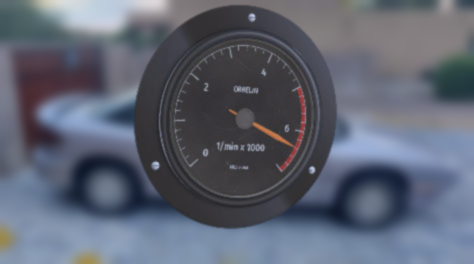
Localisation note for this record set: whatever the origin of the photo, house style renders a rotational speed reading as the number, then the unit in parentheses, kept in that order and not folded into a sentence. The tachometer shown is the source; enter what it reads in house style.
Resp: 6400 (rpm)
